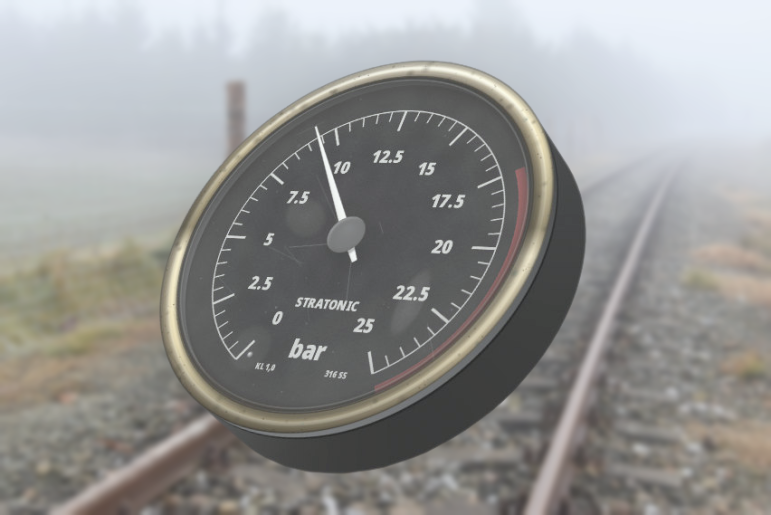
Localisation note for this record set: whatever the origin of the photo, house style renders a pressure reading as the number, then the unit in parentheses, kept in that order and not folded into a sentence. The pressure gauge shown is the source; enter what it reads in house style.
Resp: 9.5 (bar)
